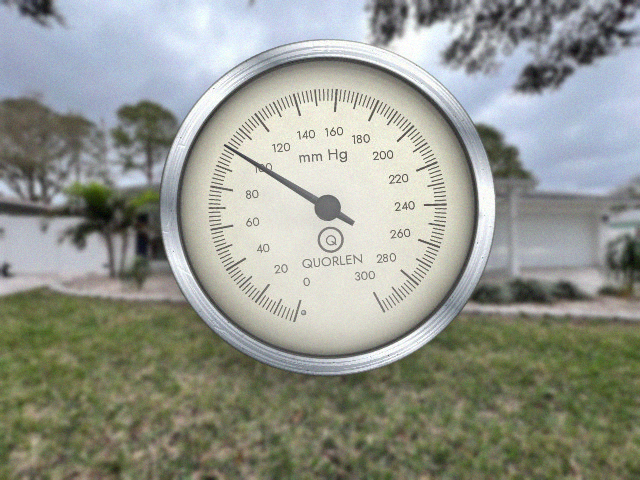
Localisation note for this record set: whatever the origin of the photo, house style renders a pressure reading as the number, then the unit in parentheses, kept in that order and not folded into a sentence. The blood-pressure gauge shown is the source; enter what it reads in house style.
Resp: 100 (mmHg)
